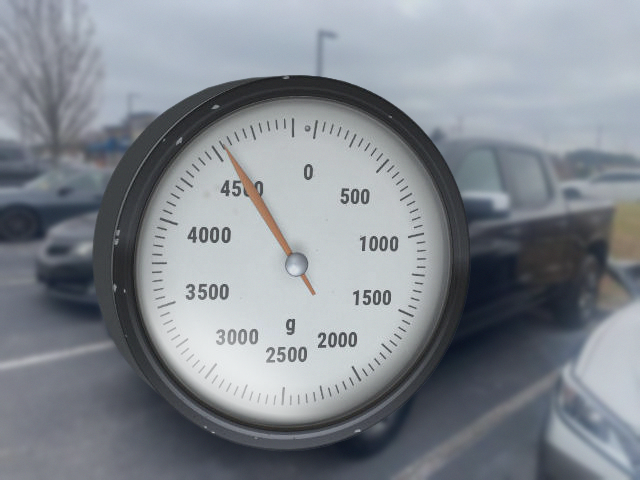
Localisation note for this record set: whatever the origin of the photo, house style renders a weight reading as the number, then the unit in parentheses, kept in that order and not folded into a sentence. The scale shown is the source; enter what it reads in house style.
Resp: 4550 (g)
